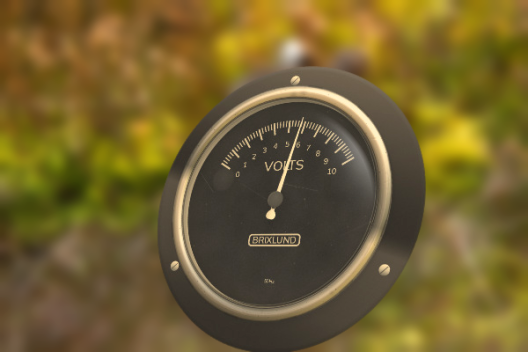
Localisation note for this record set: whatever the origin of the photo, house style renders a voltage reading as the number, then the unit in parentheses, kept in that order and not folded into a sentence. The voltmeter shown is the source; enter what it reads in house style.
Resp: 6 (V)
